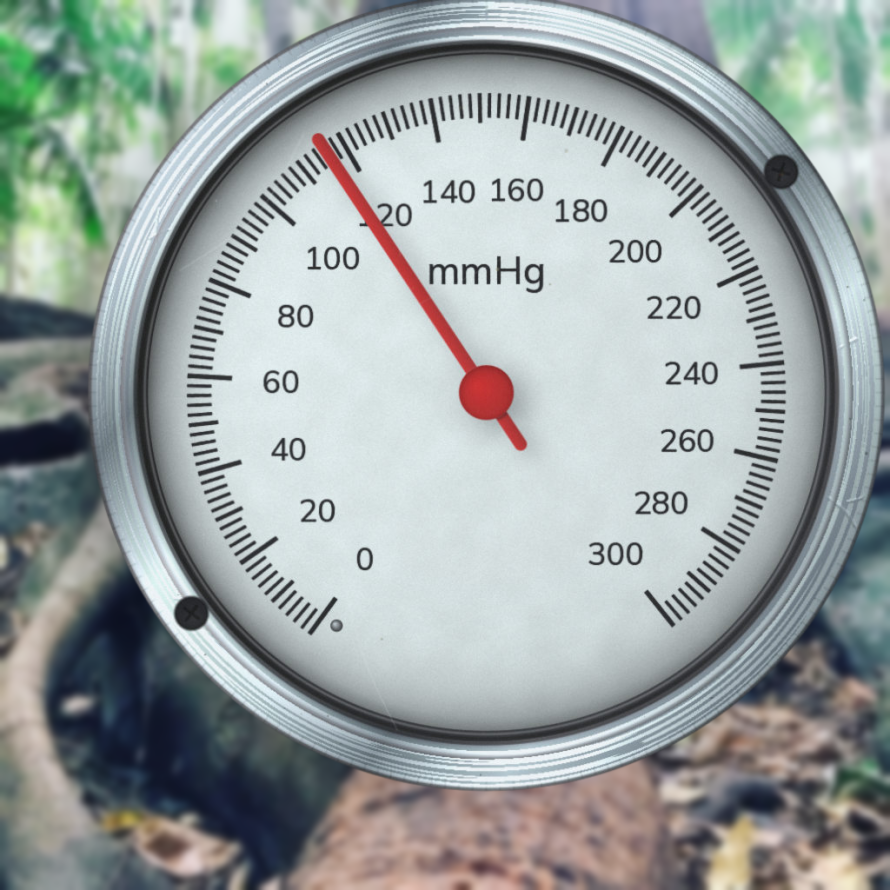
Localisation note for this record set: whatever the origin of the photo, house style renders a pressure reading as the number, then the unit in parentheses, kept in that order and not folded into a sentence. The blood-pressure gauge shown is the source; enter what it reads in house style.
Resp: 116 (mmHg)
